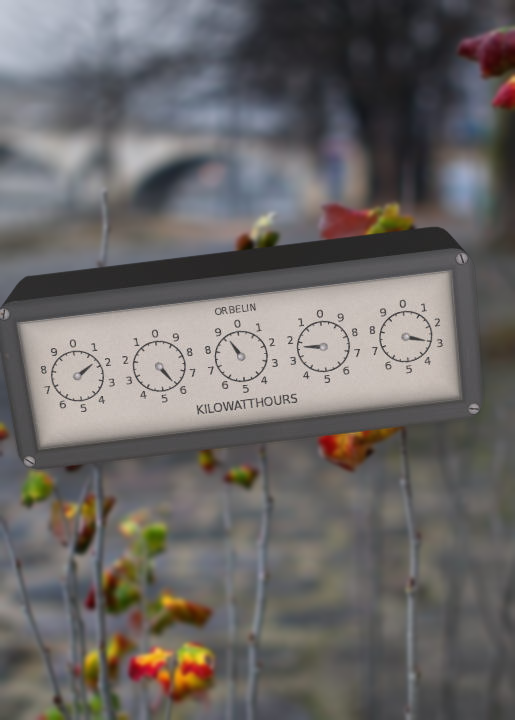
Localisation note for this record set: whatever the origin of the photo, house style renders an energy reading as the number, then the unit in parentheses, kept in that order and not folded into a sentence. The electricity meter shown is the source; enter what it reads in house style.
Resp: 15923 (kWh)
